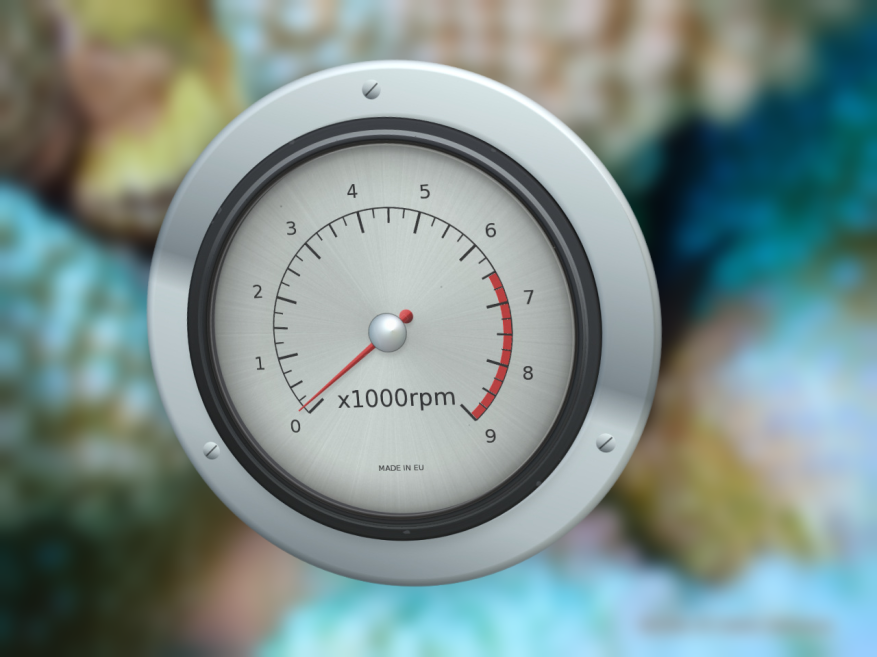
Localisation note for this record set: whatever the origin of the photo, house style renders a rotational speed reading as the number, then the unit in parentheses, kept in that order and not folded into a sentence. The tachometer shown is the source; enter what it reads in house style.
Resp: 125 (rpm)
